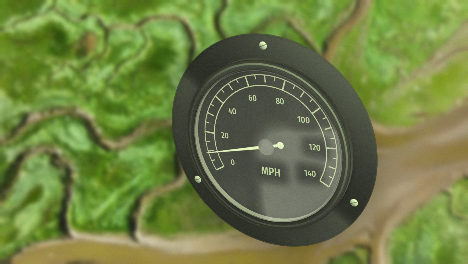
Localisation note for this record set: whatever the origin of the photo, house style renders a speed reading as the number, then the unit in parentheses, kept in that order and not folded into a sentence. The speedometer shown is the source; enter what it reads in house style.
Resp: 10 (mph)
